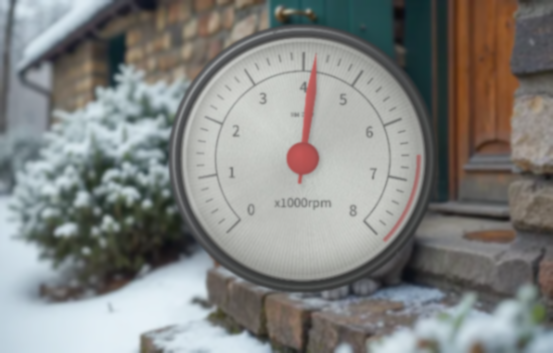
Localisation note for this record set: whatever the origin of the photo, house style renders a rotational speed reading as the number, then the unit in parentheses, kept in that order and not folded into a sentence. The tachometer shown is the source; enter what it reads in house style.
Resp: 4200 (rpm)
